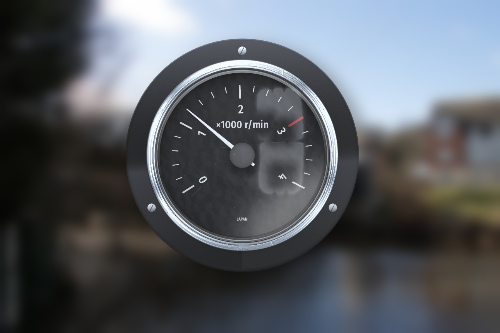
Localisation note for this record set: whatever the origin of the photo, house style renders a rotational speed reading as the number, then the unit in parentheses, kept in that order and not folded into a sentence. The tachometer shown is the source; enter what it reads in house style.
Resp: 1200 (rpm)
